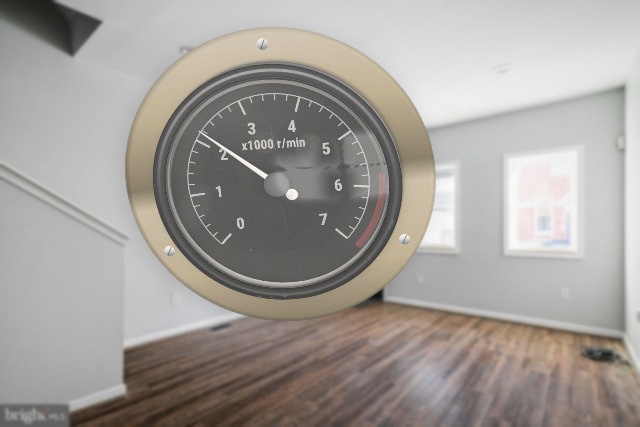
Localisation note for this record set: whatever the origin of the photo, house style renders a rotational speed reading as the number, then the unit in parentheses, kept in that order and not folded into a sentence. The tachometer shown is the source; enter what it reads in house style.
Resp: 2200 (rpm)
